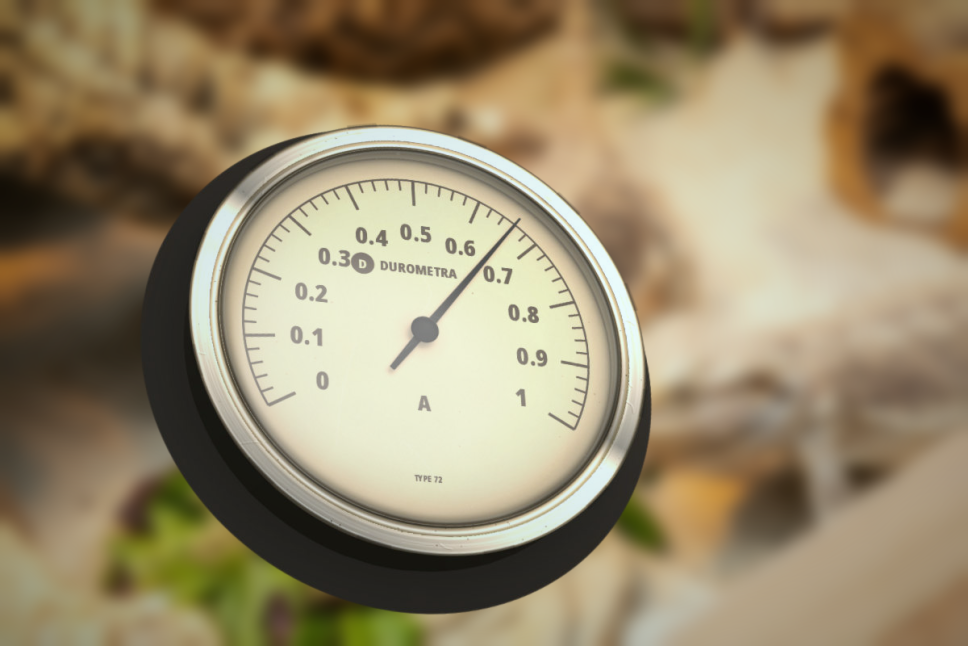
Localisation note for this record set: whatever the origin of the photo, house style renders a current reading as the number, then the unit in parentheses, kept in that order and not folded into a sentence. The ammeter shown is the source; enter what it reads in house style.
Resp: 0.66 (A)
